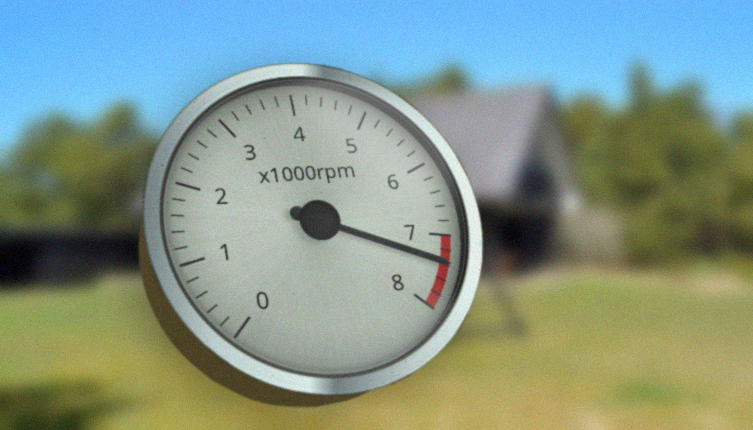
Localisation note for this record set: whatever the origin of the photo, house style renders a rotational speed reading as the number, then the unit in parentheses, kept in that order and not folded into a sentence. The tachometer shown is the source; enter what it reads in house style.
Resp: 7400 (rpm)
